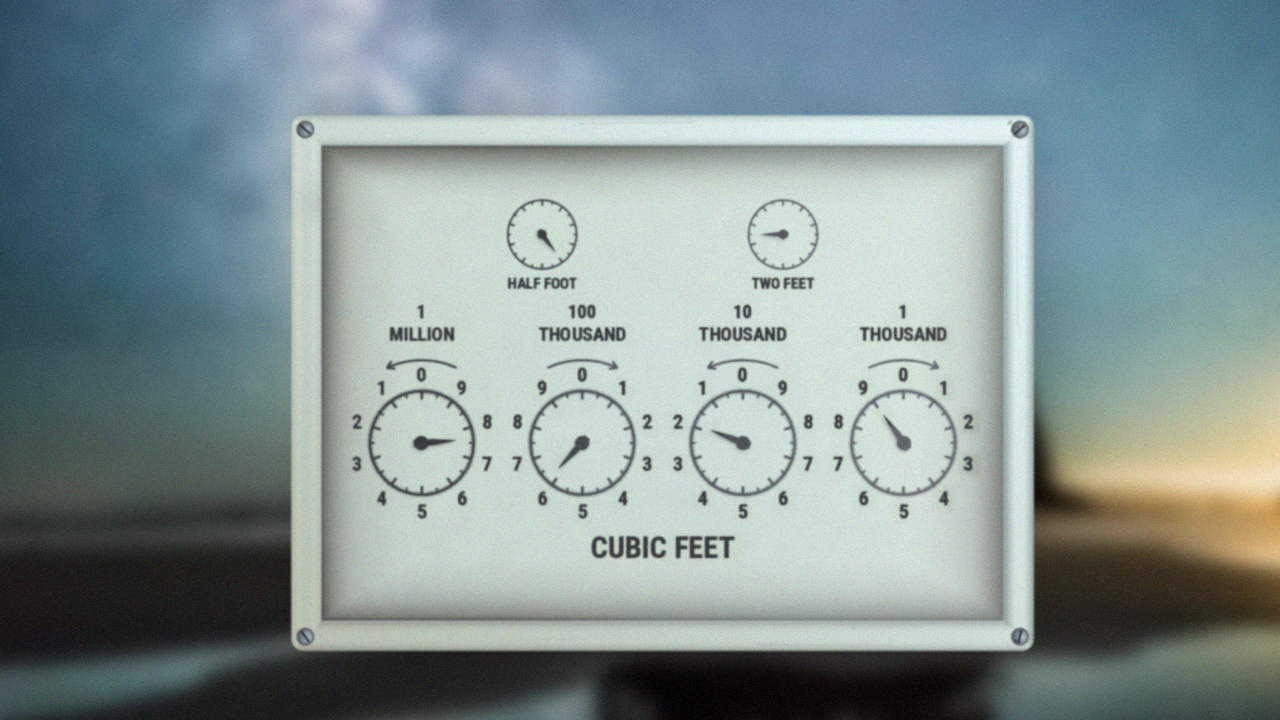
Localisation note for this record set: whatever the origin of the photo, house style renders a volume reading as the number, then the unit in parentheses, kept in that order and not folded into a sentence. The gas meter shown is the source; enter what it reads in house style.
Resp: 761900 (ft³)
